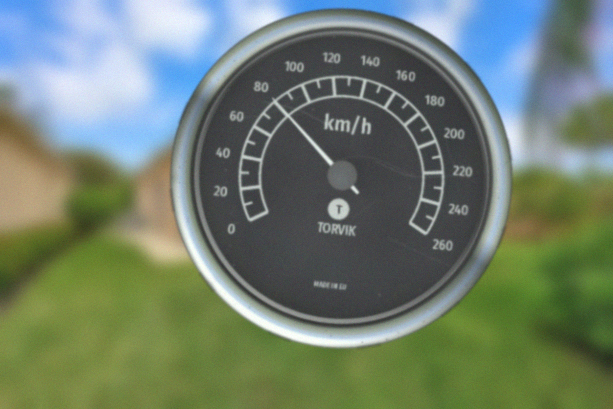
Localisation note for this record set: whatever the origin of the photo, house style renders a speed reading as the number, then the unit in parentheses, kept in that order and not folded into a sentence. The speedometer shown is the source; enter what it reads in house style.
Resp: 80 (km/h)
